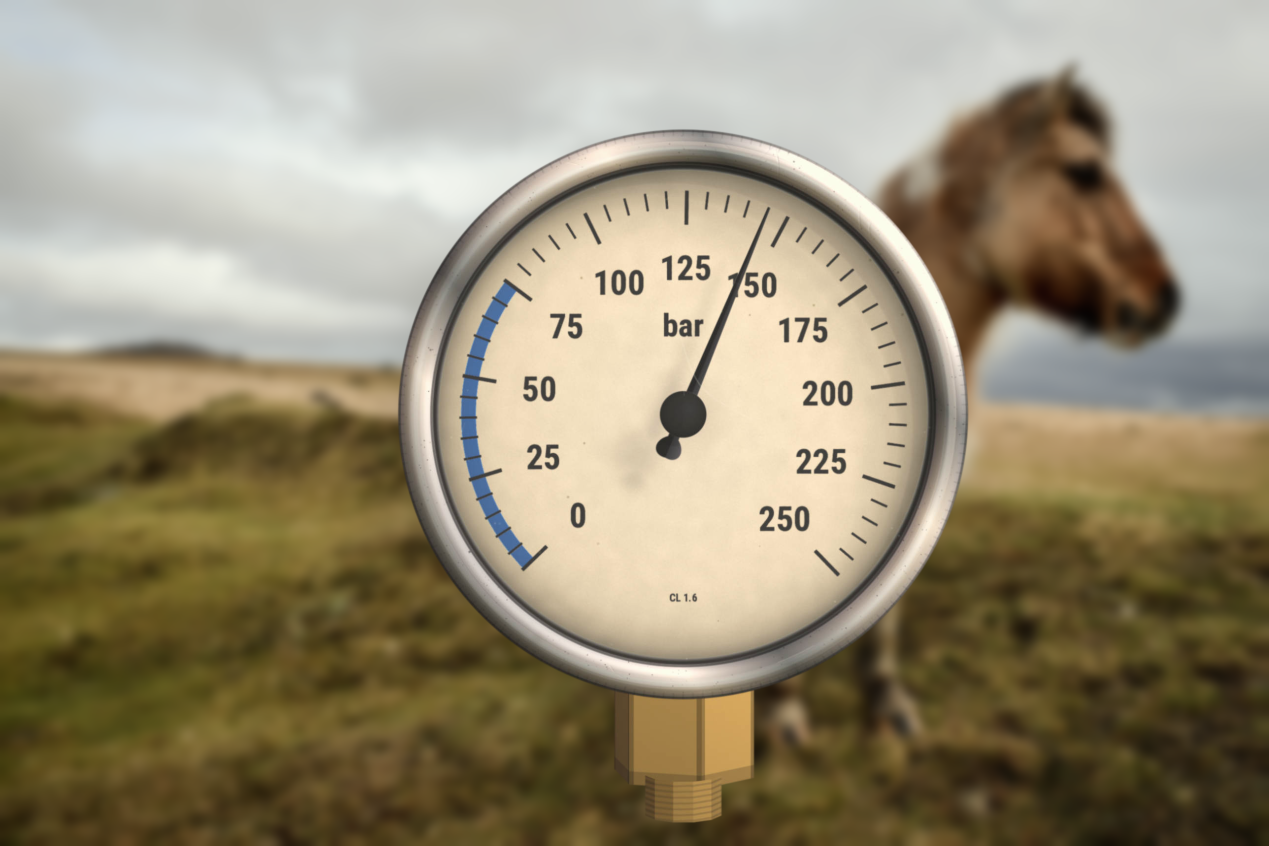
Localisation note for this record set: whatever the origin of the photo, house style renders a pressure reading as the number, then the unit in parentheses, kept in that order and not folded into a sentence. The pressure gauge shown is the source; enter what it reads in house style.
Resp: 145 (bar)
